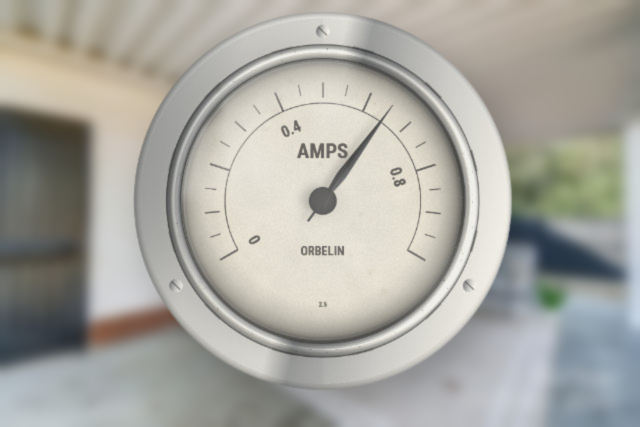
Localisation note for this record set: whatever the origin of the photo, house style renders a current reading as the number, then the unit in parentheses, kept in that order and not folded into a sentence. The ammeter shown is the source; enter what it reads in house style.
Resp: 0.65 (A)
